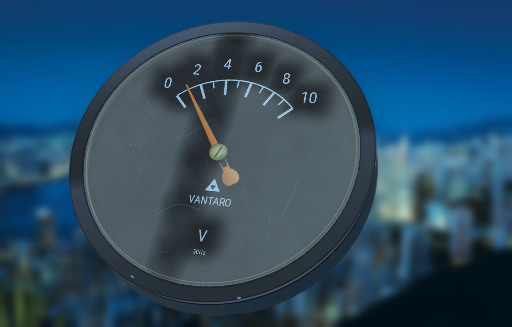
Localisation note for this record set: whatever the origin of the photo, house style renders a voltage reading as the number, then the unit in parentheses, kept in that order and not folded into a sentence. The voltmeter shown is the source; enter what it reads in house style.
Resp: 1 (V)
